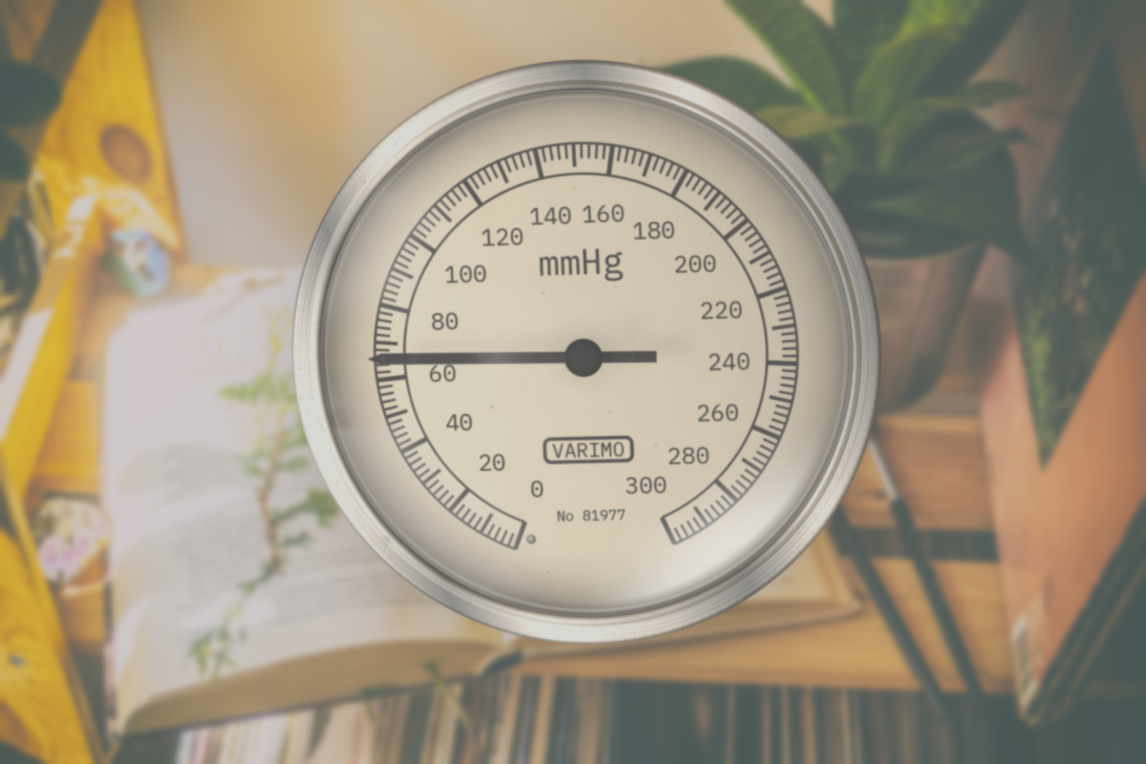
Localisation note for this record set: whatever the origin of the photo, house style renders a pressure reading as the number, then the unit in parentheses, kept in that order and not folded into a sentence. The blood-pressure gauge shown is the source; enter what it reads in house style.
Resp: 66 (mmHg)
